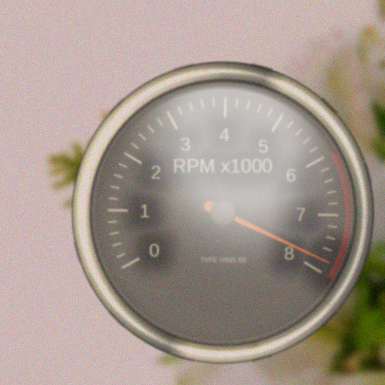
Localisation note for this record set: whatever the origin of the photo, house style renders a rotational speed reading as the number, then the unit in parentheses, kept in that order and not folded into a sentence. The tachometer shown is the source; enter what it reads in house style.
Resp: 7800 (rpm)
